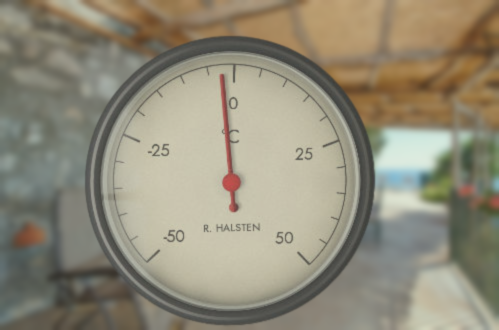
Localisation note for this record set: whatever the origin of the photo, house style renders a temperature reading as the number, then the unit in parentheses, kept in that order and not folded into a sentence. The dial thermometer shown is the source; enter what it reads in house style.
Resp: -2.5 (°C)
